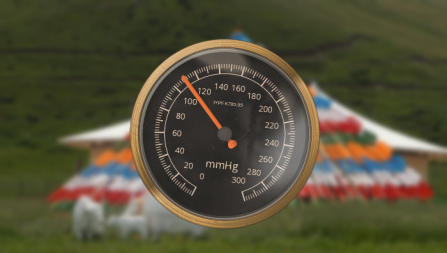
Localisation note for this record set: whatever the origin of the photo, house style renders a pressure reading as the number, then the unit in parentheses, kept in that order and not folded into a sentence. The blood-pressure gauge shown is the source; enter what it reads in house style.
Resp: 110 (mmHg)
